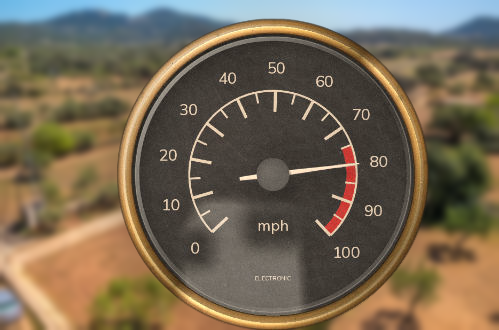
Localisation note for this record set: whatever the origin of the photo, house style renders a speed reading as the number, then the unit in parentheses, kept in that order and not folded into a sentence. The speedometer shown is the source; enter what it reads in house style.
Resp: 80 (mph)
